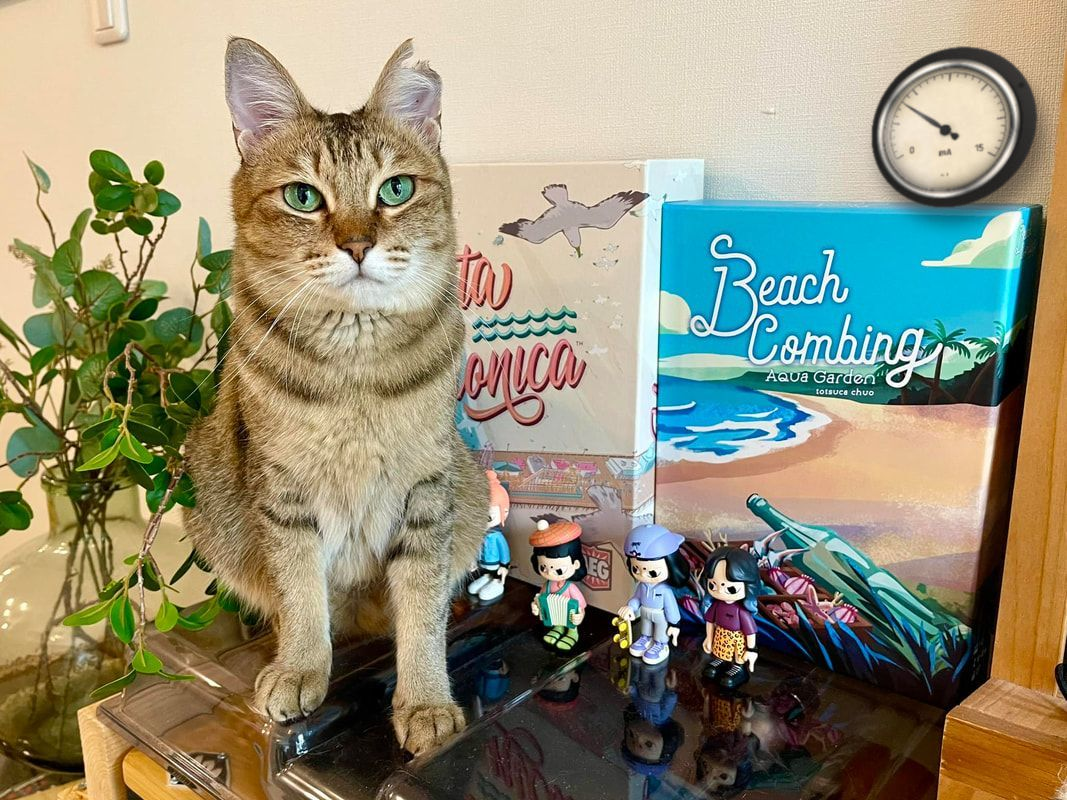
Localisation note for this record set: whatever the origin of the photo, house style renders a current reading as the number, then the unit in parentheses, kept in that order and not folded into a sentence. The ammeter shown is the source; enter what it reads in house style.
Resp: 4 (mA)
